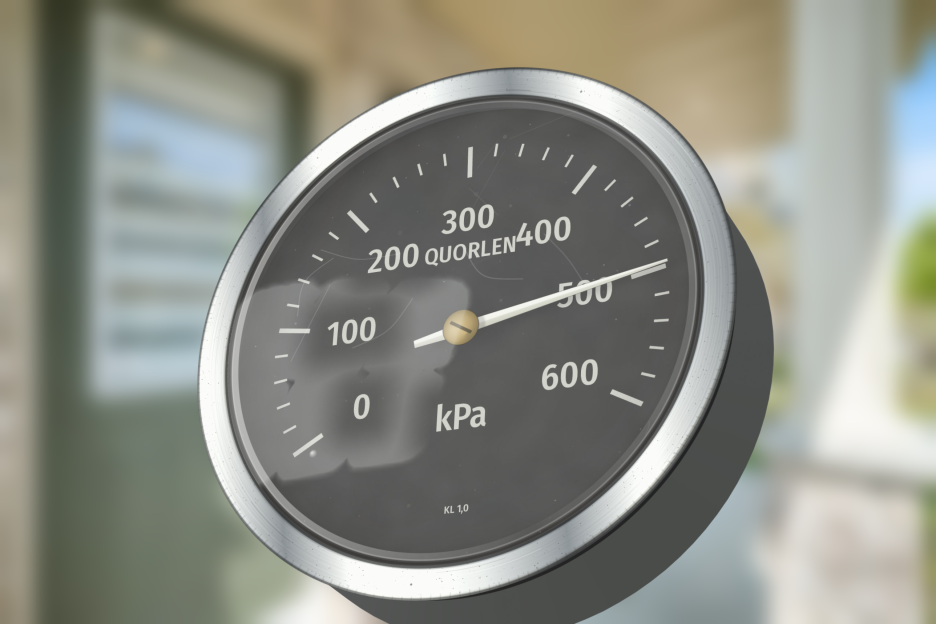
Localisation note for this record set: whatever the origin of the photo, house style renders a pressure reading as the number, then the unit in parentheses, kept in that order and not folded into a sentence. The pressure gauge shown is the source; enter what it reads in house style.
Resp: 500 (kPa)
